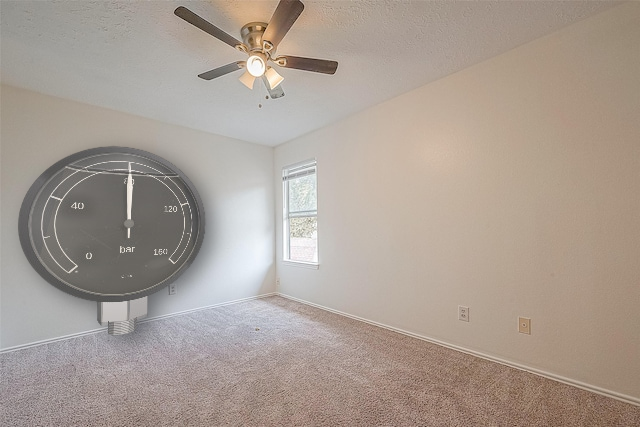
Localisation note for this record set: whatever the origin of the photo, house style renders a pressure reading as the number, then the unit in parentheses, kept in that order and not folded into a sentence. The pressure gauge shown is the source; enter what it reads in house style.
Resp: 80 (bar)
